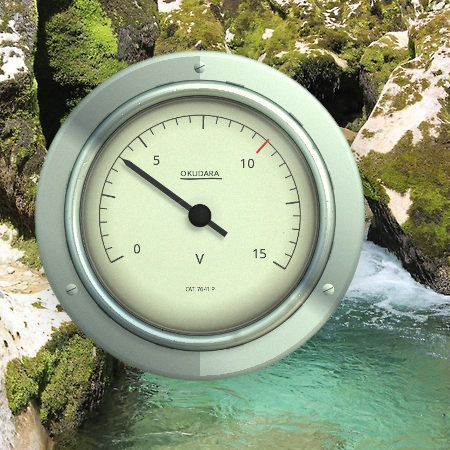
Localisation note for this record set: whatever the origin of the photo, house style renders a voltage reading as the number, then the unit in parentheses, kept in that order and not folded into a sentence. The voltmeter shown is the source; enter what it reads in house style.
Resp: 4 (V)
